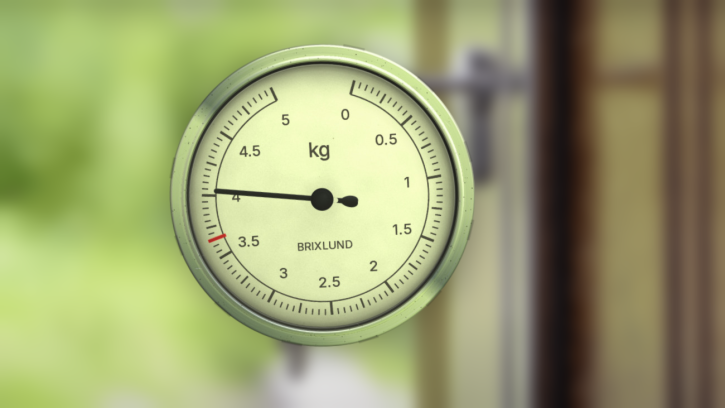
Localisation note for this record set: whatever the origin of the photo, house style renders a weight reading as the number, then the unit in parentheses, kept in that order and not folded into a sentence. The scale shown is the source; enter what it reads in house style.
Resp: 4.05 (kg)
